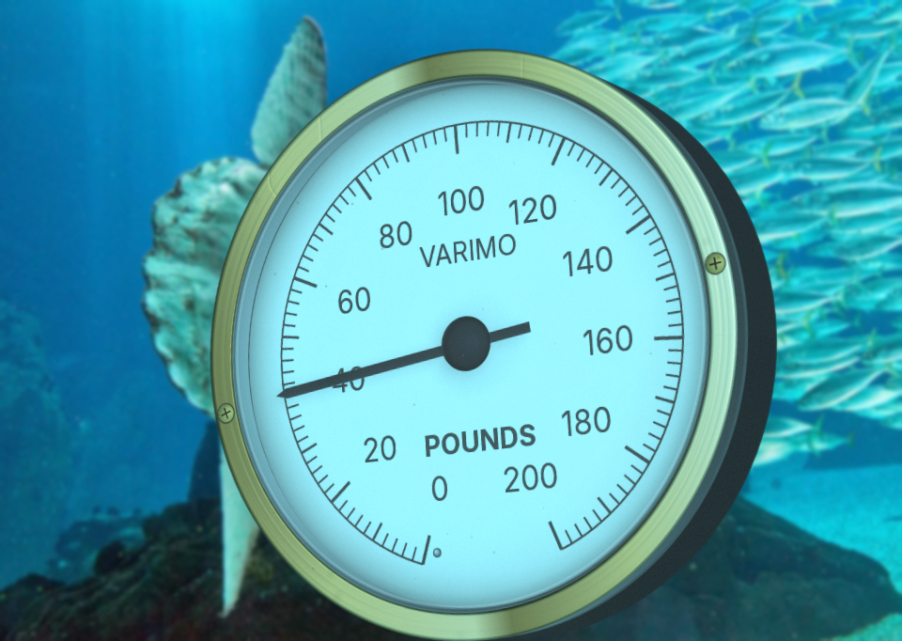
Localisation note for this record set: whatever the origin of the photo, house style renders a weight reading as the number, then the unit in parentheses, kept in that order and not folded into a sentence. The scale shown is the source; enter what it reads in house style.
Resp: 40 (lb)
